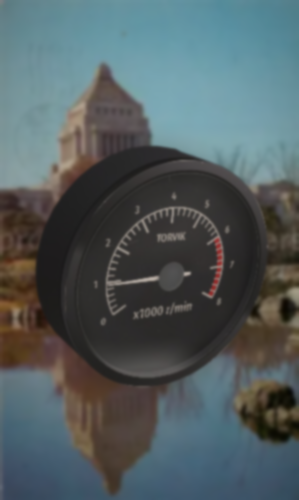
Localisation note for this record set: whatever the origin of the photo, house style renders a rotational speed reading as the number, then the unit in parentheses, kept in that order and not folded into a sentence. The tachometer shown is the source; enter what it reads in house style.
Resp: 1000 (rpm)
